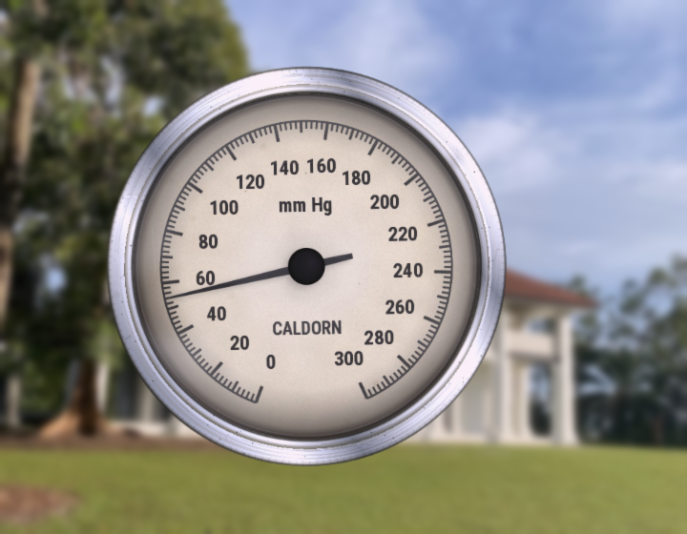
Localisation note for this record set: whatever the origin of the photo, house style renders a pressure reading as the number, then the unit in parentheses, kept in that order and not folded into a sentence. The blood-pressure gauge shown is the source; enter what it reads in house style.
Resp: 54 (mmHg)
